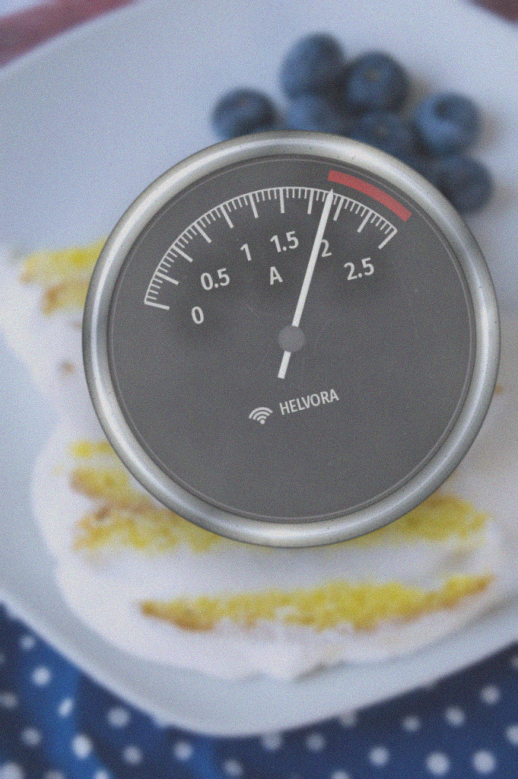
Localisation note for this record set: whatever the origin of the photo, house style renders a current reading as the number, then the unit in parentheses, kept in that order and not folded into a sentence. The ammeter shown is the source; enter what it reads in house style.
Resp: 1.9 (A)
